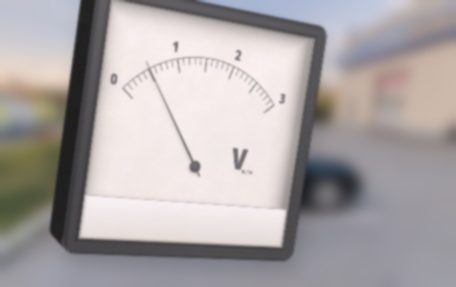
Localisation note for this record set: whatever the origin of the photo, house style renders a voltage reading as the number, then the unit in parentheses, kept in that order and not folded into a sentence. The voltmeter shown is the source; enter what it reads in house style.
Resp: 0.5 (V)
